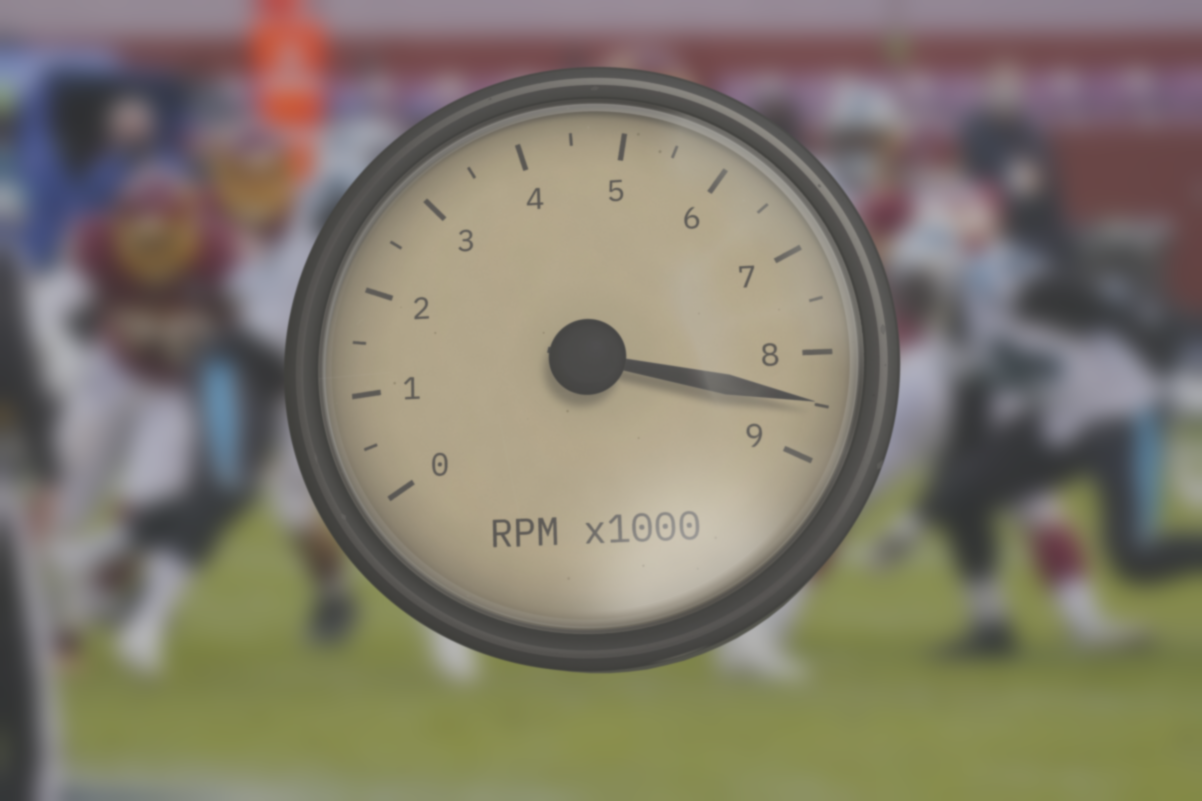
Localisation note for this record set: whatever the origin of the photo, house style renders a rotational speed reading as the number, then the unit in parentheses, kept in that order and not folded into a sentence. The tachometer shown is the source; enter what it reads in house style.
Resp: 8500 (rpm)
